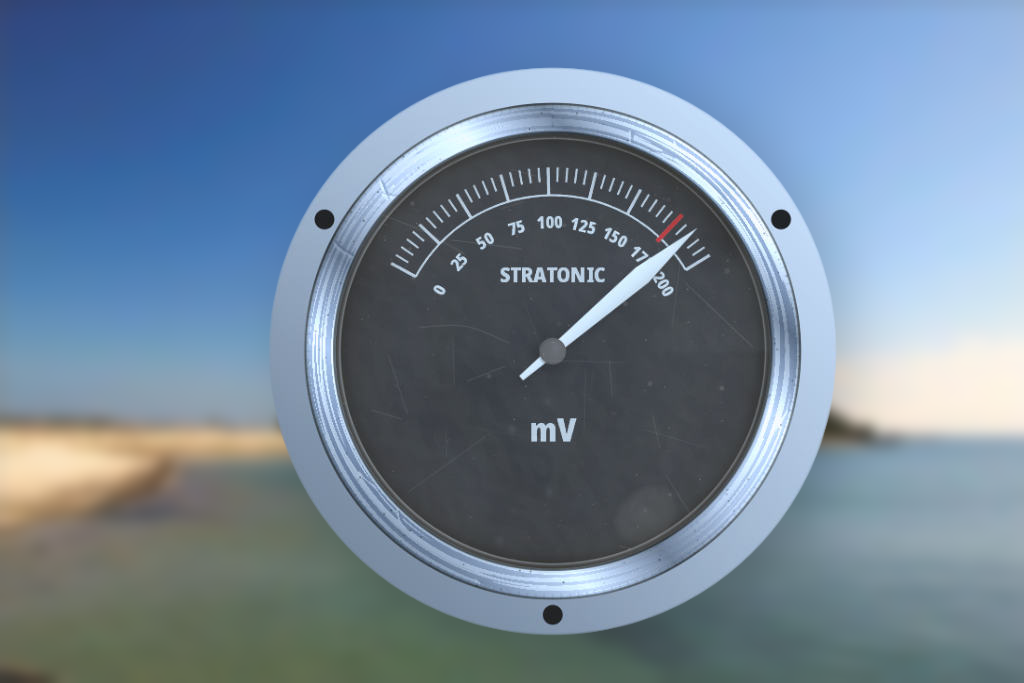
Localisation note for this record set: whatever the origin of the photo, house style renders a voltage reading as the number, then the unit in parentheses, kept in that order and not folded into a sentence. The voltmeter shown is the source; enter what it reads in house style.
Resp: 185 (mV)
